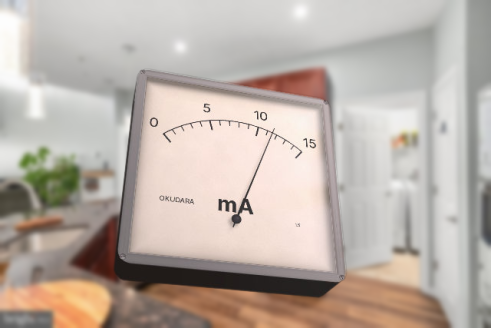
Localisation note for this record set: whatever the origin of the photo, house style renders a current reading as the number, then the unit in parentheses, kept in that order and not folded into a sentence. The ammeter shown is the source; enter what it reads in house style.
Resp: 11.5 (mA)
